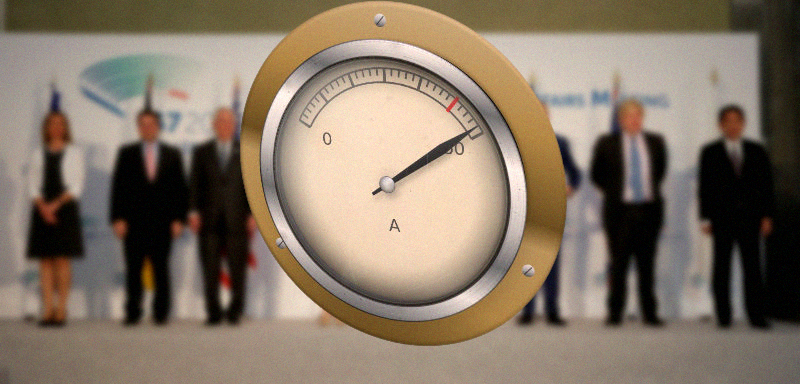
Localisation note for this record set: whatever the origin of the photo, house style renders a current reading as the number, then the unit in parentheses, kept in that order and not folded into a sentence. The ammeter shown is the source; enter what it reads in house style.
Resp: 58 (A)
